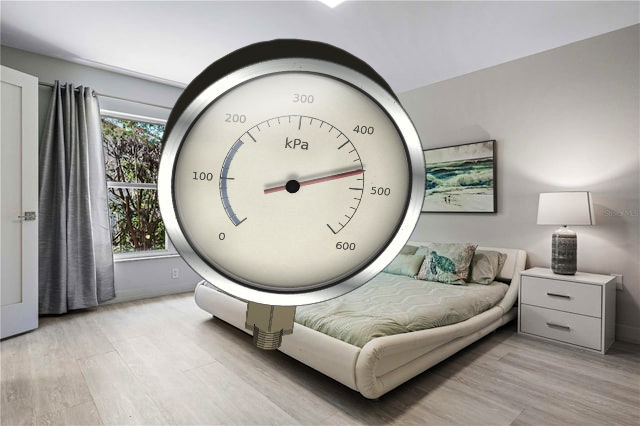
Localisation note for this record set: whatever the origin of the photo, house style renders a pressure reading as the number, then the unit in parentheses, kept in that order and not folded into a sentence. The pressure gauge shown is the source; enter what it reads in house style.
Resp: 460 (kPa)
